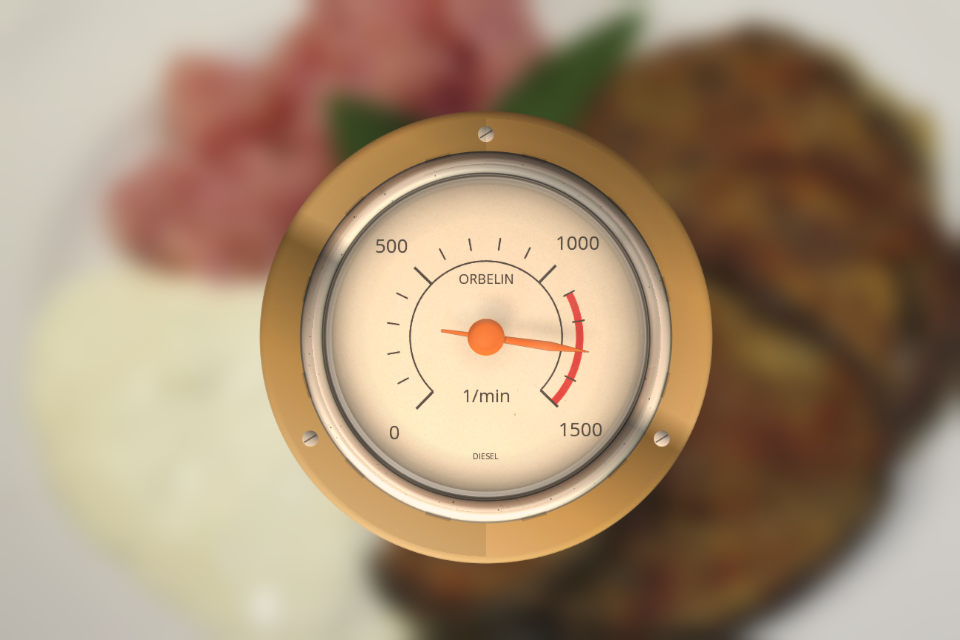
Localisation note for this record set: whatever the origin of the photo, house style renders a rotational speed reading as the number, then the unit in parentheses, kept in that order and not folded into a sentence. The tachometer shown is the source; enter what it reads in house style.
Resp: 1300 (rpm)
